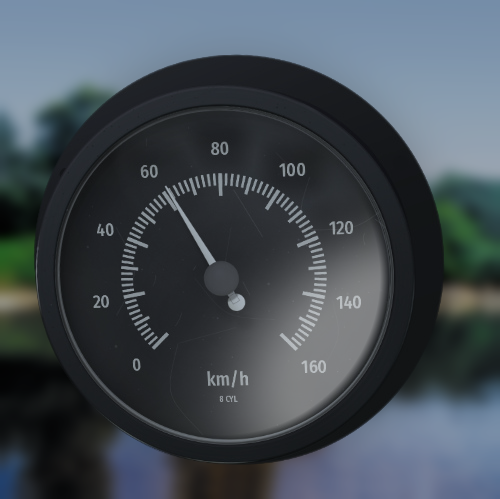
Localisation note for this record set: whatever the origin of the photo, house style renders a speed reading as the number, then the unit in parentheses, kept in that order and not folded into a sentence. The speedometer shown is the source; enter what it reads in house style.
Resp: 62 (km/h)
